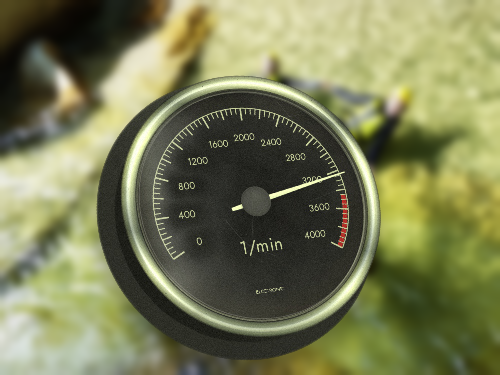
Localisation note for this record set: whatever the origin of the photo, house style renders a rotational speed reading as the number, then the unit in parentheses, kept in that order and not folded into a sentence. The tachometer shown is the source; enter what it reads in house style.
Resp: 3250 (rpm)
